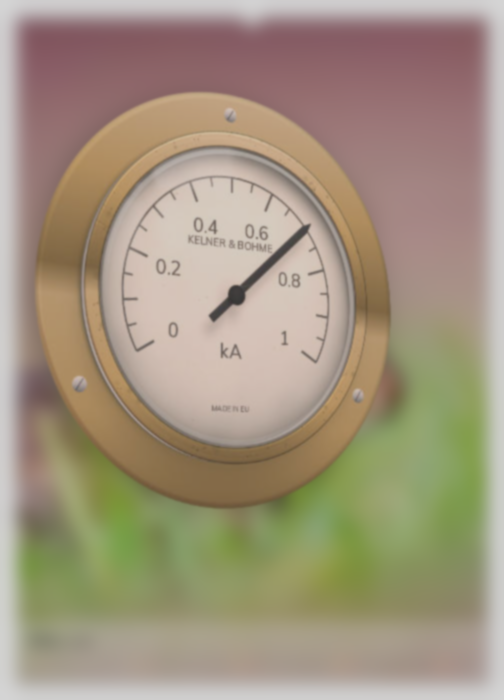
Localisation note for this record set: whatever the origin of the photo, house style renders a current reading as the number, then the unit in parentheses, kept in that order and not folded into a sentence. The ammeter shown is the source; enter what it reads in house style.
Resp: 0.7 (kA)
